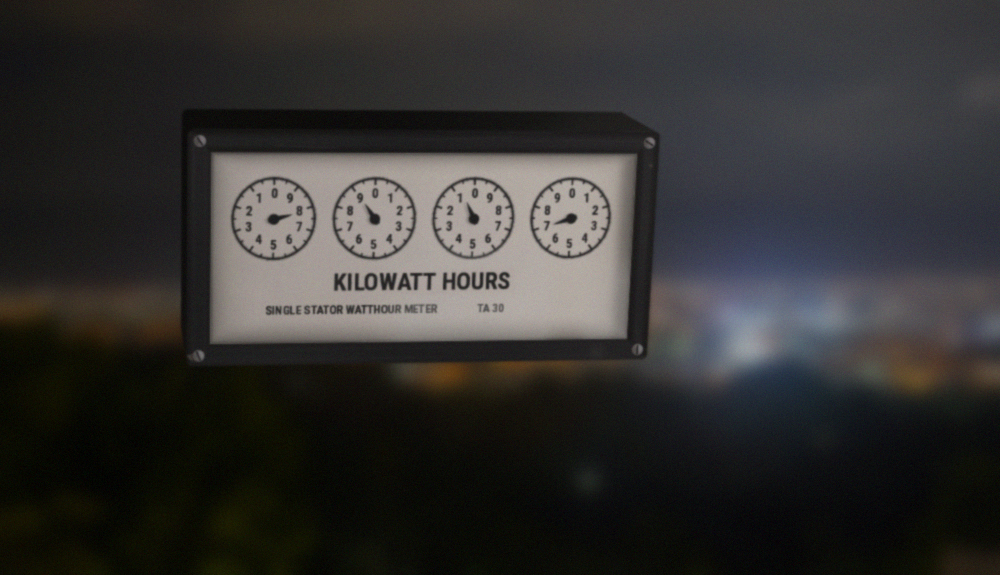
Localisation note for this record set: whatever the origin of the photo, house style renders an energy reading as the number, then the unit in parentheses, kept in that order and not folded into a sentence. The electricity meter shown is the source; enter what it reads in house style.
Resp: 7907 (kWh)
